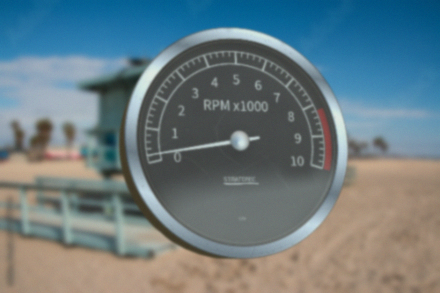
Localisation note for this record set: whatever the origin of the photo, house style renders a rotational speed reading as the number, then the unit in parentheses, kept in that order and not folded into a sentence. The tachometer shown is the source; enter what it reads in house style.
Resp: 200 (rpm)
